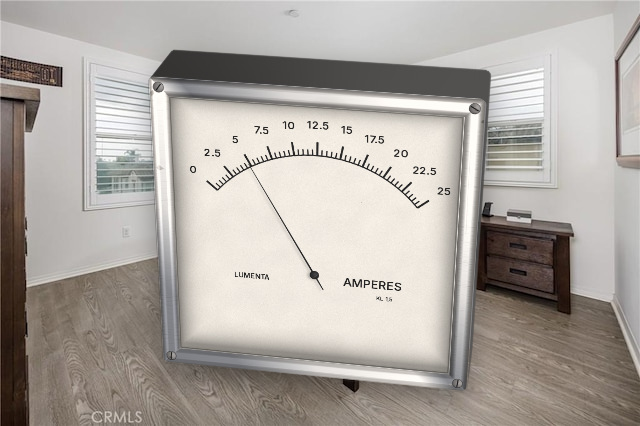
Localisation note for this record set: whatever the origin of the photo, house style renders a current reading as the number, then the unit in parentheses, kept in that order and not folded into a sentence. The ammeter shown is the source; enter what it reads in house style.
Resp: 5 (A)
